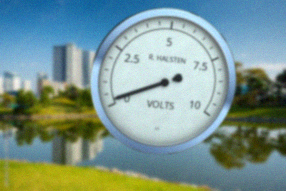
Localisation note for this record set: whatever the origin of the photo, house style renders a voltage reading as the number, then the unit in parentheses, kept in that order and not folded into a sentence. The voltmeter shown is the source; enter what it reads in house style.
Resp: 0.25 (V)
